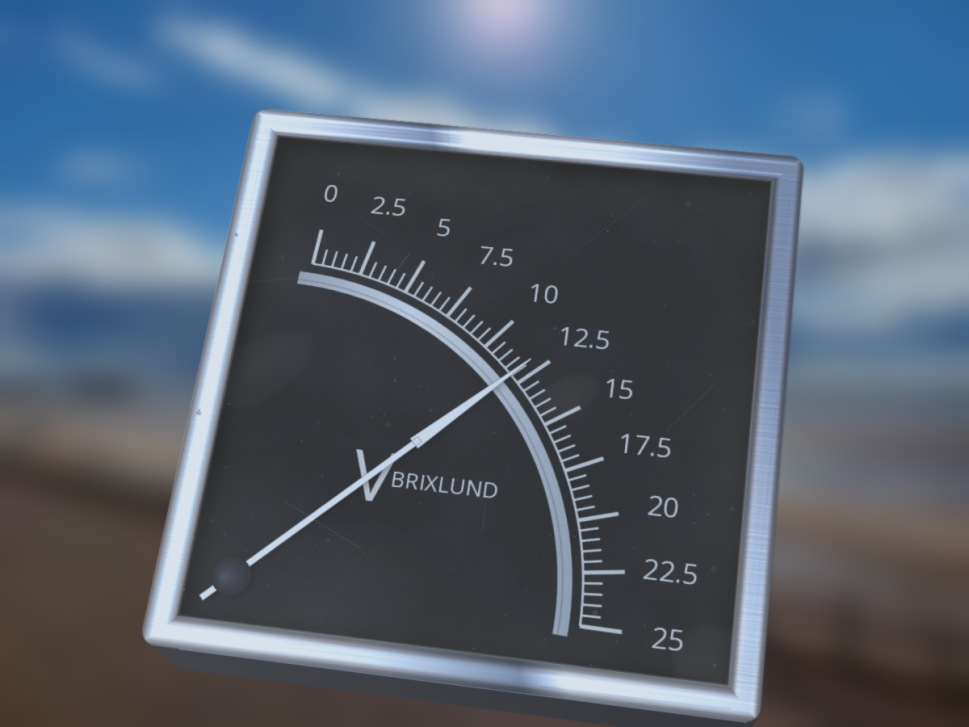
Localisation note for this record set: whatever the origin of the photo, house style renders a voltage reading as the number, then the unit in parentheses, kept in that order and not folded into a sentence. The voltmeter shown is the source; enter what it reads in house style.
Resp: 12 (V)
